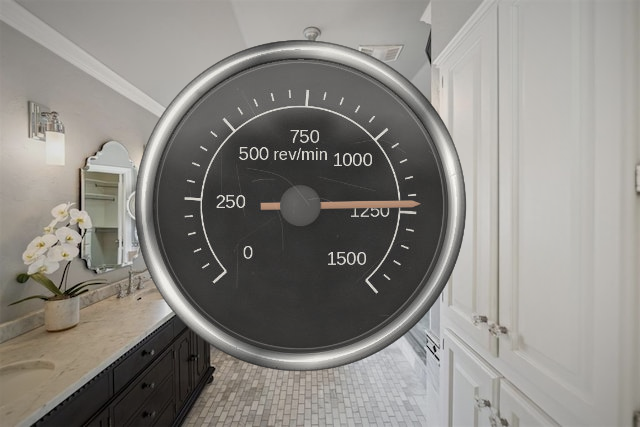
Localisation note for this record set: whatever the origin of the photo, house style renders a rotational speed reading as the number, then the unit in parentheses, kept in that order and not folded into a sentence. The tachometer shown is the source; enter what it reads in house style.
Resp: 1225 (rpm)
